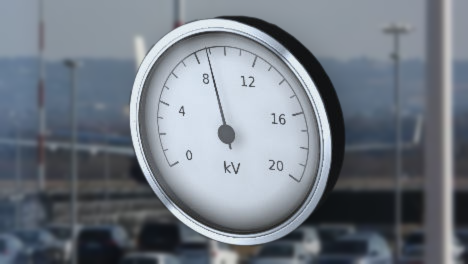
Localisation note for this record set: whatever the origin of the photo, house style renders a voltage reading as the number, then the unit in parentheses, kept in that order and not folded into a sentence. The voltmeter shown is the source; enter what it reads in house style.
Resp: 9 (kV)
